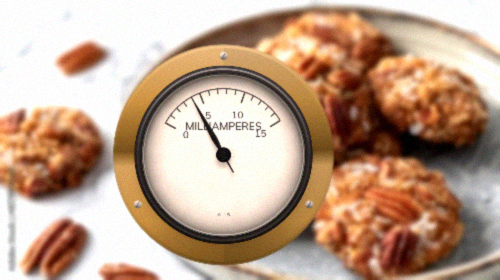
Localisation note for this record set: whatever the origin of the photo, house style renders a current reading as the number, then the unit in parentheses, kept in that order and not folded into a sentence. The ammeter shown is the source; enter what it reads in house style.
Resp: 4 (mA)
